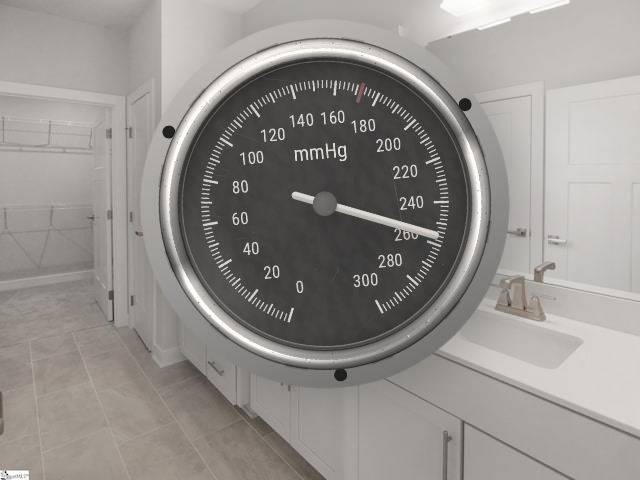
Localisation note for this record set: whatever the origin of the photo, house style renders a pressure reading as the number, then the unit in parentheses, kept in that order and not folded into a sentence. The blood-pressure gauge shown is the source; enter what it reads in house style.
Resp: 256 (mmHg)
